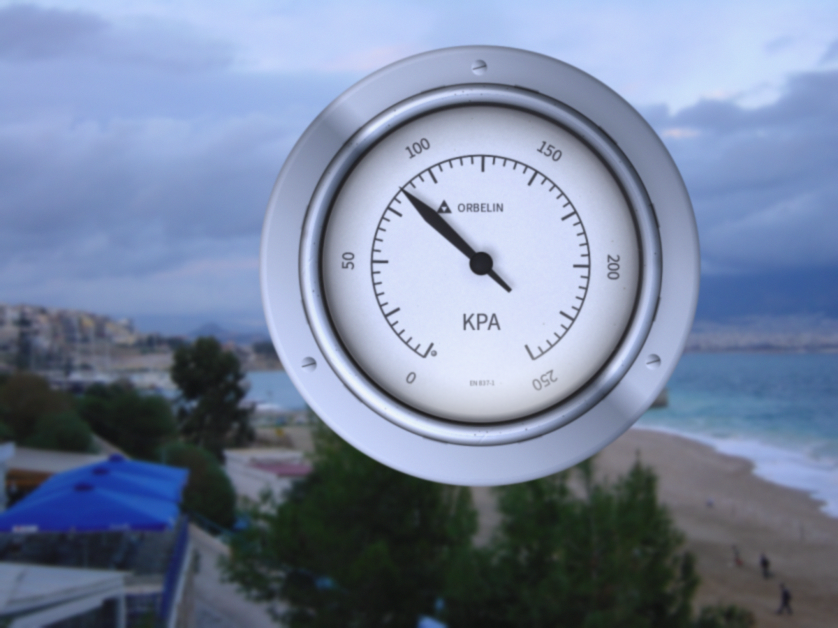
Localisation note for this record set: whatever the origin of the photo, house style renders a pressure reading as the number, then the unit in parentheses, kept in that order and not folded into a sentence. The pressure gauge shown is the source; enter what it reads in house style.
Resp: 85 (kPa)
